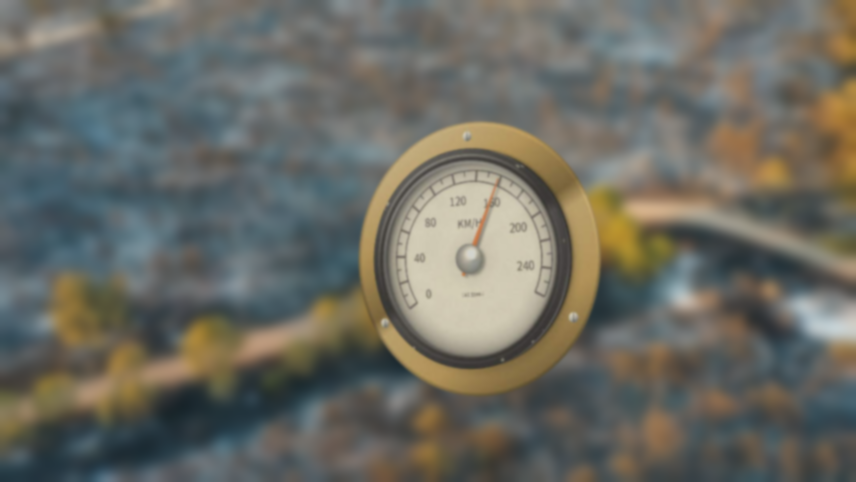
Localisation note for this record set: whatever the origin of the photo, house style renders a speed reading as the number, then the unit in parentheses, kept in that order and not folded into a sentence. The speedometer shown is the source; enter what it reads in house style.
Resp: 160 (km/h)
